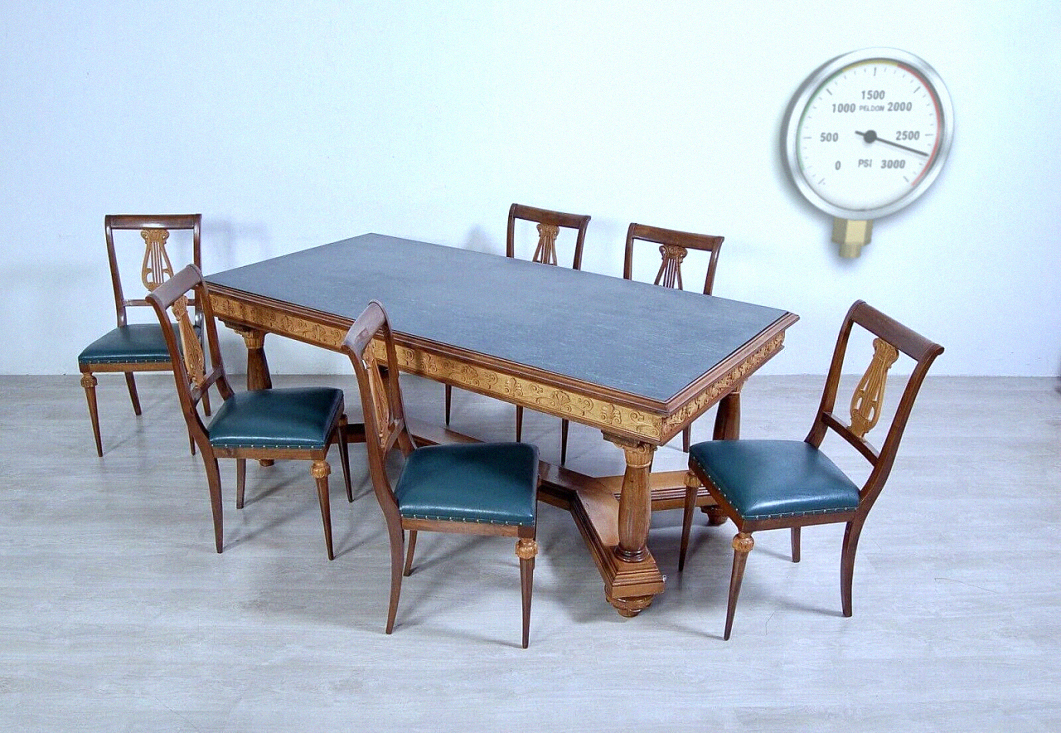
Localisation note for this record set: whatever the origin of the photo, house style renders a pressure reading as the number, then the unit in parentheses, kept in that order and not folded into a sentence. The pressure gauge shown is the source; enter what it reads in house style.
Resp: 2700 (psi)
